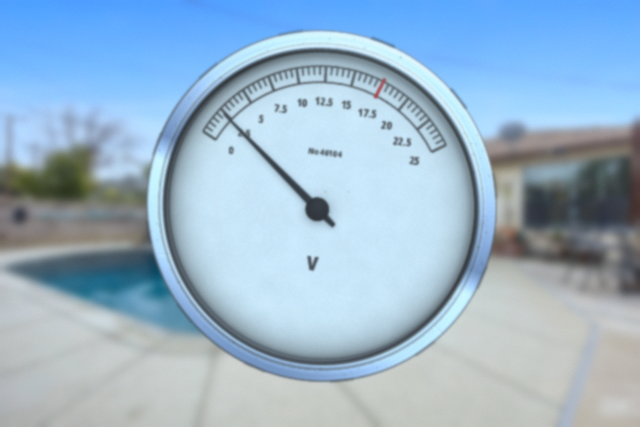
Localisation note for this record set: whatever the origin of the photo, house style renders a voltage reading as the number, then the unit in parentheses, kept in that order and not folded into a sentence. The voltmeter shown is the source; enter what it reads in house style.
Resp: 2.5 (V)
